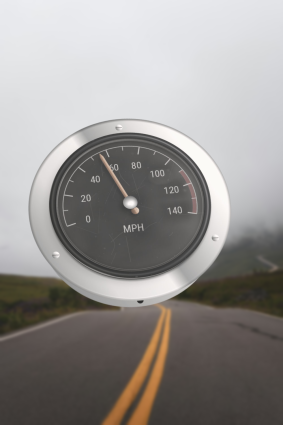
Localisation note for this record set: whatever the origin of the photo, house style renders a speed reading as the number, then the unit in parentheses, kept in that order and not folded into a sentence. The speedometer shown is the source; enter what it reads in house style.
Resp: 55 (mph)
